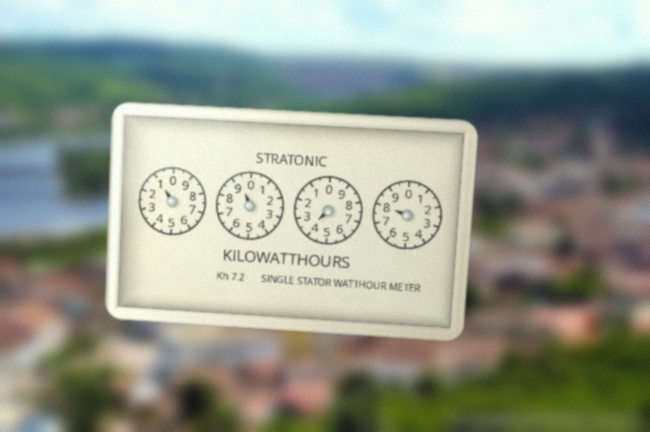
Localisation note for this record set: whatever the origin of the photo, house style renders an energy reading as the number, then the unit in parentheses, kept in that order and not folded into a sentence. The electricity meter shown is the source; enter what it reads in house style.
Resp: 938 (kWh)
